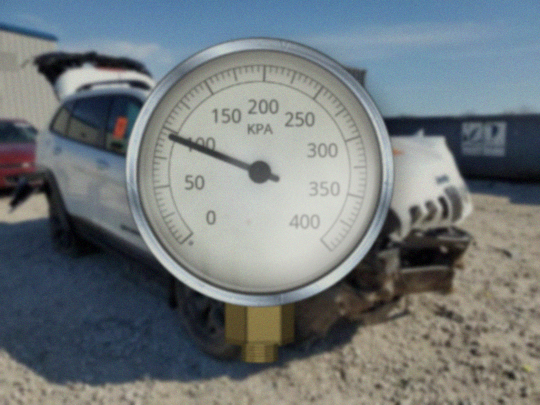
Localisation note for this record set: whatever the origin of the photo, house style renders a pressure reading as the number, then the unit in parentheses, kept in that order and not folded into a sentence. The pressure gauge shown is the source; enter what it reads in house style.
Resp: 95 (kPa)
